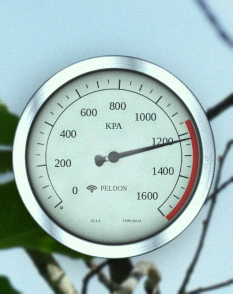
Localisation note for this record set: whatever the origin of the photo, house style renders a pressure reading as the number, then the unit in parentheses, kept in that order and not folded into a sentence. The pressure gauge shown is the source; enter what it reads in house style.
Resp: 1225 (kPa)
